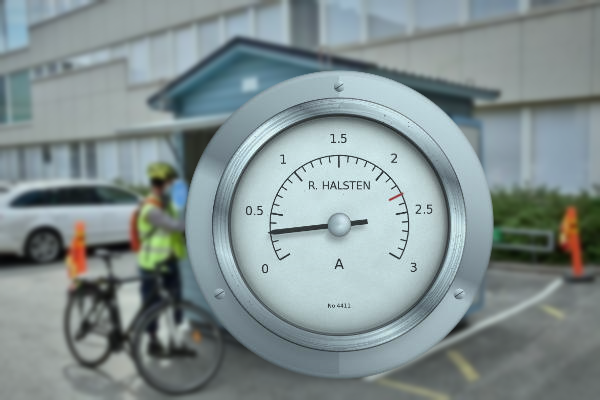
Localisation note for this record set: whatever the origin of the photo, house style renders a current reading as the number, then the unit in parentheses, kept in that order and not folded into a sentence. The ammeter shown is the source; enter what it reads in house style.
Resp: 0.3 (A)
